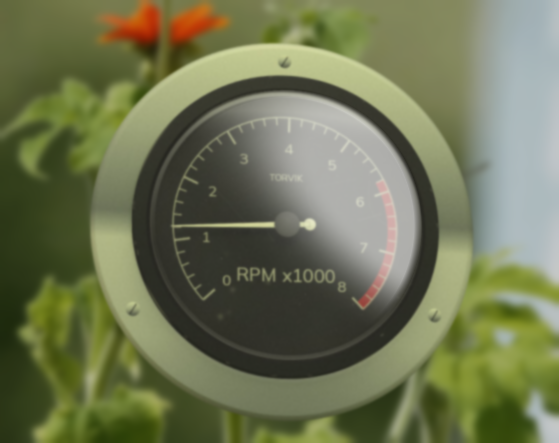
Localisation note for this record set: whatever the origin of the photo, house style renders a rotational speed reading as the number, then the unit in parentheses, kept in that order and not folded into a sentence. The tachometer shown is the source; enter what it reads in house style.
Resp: 1200 (rpm)
